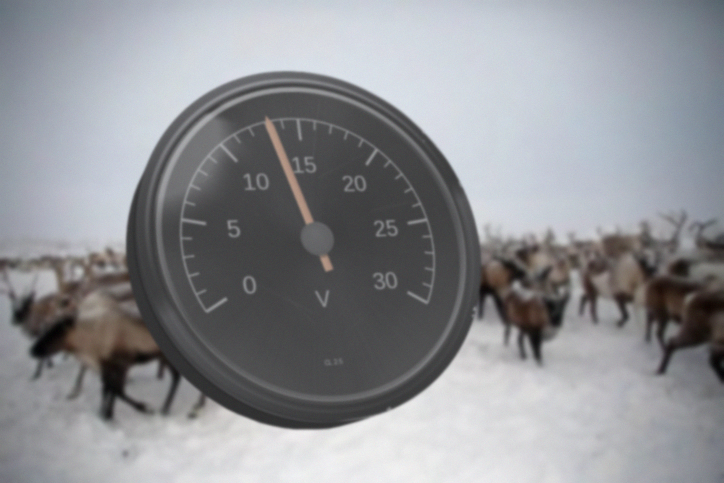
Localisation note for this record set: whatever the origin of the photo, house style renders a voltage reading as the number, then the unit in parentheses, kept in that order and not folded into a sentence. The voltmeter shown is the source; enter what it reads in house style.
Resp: 13 (V)
